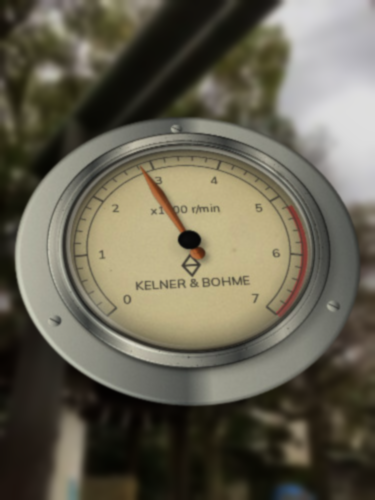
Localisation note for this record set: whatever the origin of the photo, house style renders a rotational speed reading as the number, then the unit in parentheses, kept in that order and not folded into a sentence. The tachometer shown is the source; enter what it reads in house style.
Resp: 2800 (rpm)
